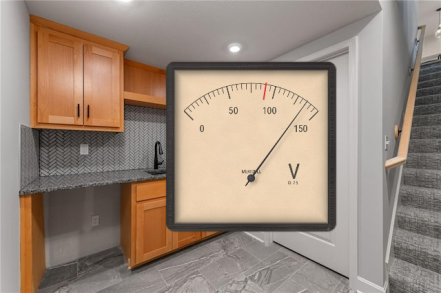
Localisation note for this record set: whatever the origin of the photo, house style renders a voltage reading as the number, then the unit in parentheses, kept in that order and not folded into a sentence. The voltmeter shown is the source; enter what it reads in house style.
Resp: 135 (V)
